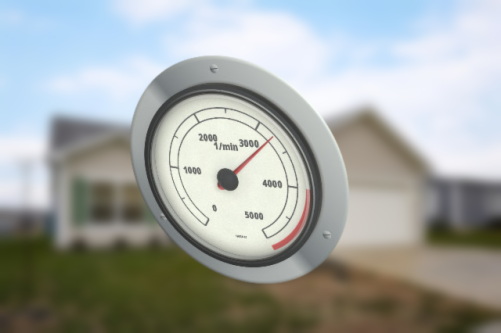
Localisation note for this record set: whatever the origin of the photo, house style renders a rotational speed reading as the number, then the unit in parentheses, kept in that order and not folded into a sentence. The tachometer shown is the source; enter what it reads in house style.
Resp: 3250 (rpm)
